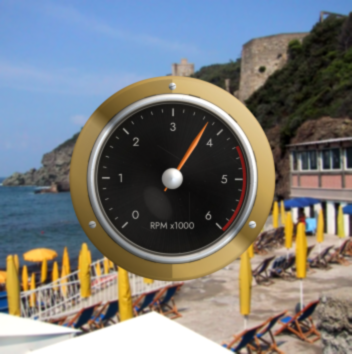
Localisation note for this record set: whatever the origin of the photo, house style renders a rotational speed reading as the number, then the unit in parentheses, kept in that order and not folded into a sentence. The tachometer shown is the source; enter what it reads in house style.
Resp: 3700 (rpm)
